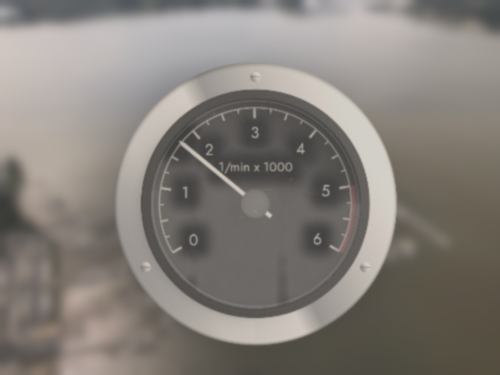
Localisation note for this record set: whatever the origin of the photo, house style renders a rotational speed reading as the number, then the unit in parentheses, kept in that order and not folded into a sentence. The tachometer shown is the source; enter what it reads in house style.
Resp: 1750 (rpm)
